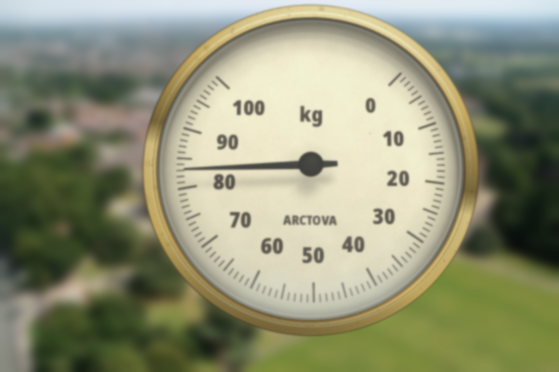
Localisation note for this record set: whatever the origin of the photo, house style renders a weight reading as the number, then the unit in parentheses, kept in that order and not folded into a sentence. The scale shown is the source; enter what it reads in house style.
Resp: 83 (kg)
